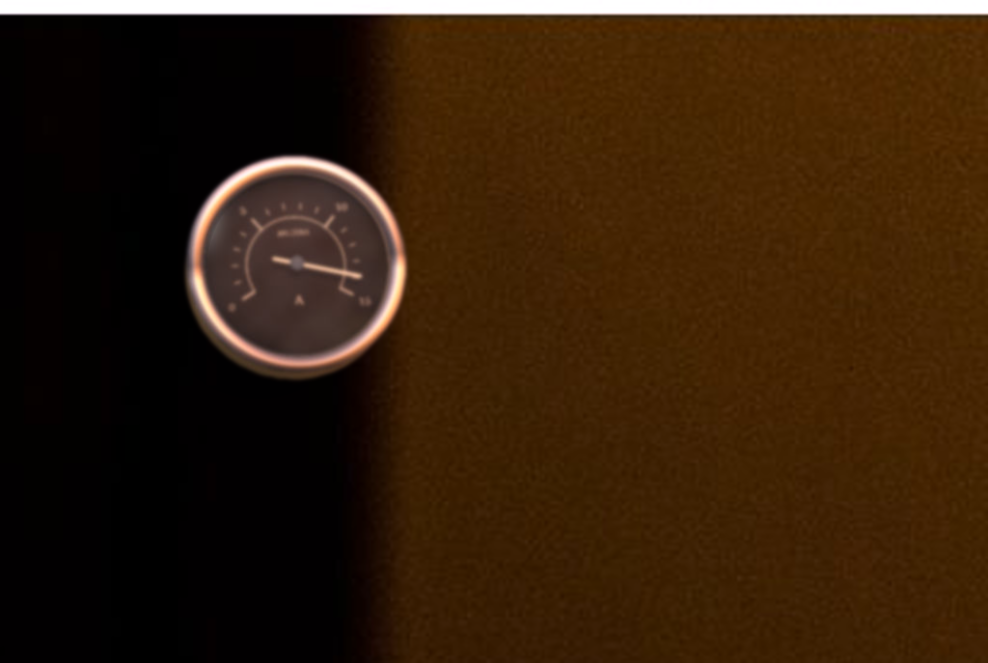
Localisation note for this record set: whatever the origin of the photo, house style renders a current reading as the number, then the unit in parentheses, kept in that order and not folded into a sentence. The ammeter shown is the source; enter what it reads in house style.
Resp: 14 (A)
